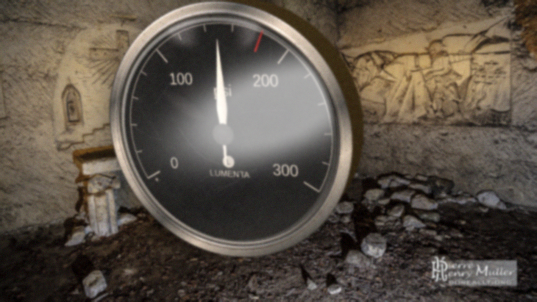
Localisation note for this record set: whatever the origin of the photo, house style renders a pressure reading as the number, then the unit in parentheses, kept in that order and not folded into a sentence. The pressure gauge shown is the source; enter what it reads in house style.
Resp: 150 (psi)
